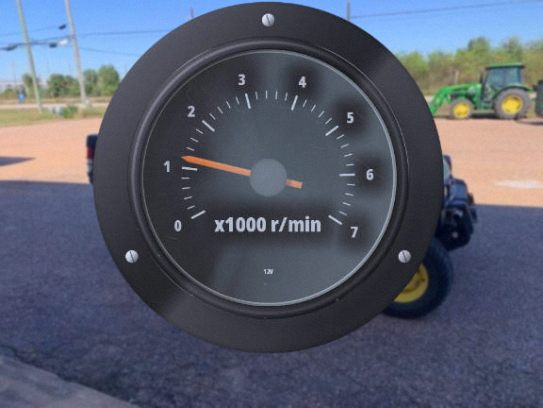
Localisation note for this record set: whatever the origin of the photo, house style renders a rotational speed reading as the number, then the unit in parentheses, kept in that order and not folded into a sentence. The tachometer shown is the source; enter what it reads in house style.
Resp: 1200 (rpm)
